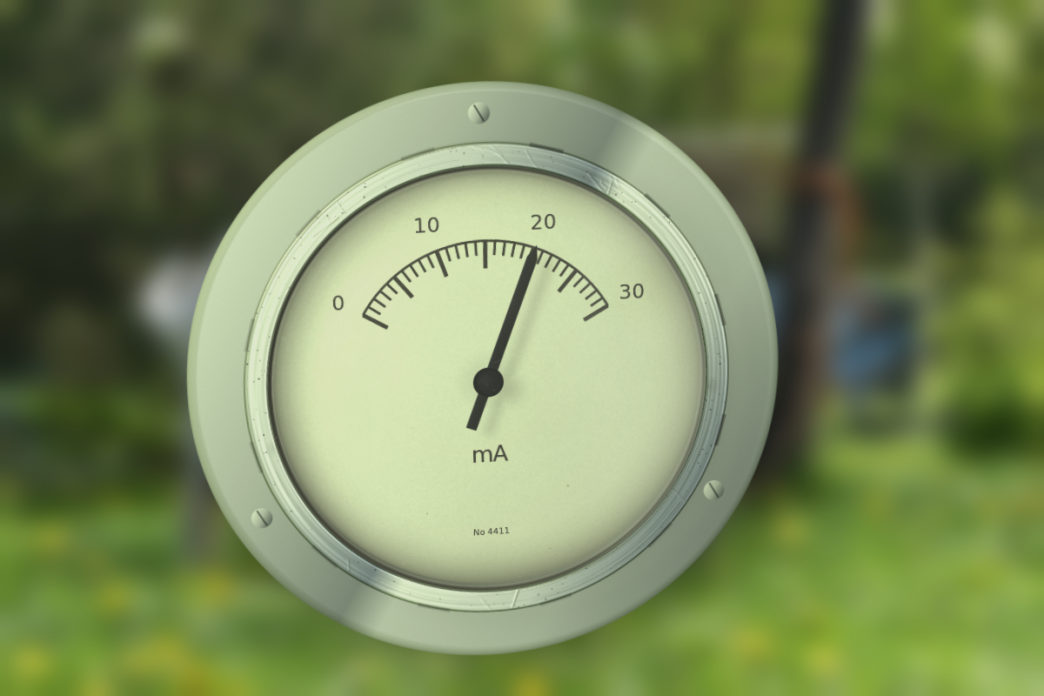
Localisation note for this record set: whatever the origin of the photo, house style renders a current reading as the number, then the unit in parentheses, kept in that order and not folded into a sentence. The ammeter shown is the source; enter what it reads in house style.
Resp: 20 (mA)
